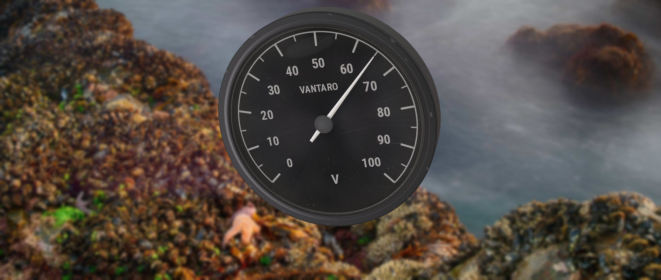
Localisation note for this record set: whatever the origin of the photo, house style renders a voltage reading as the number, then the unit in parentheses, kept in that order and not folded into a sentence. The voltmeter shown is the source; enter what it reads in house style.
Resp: 65 (V)
